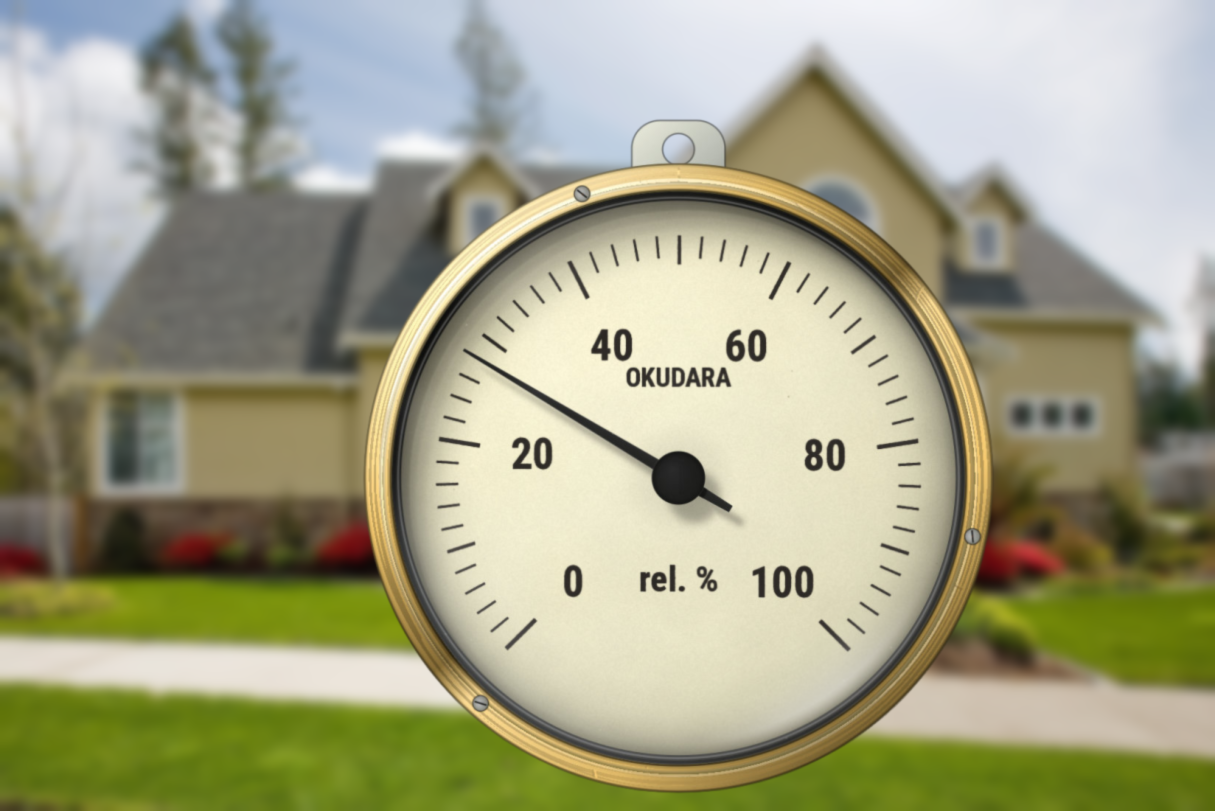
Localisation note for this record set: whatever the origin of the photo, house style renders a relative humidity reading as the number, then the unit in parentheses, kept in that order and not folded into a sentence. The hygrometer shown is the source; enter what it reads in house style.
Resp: 28 (%)
